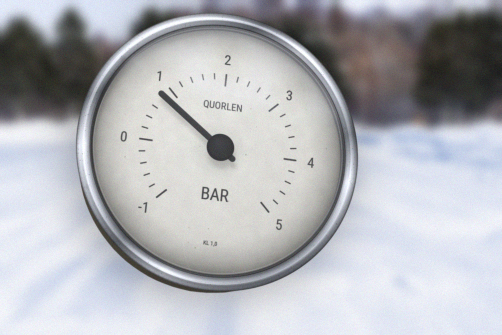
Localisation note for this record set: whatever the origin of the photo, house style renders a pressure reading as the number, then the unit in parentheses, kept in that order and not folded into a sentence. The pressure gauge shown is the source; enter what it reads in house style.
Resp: 0.8 (bar)
